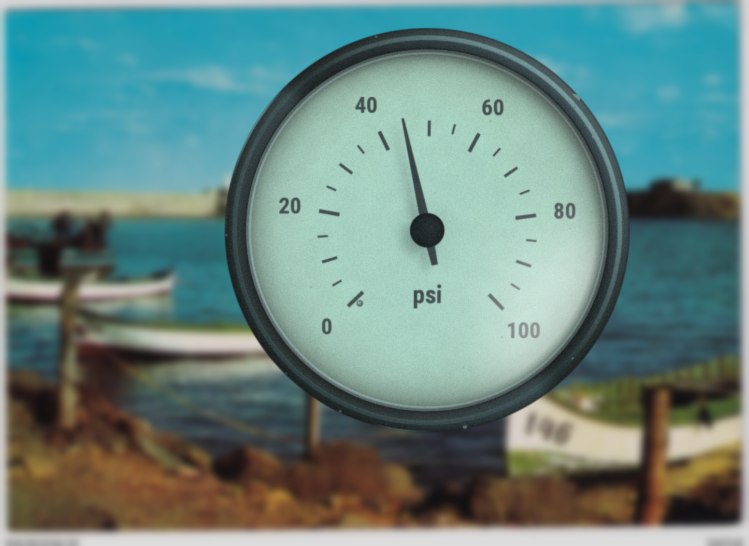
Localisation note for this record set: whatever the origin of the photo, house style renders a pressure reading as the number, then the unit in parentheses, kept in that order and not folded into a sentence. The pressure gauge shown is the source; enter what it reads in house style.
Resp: 45 (psi)
